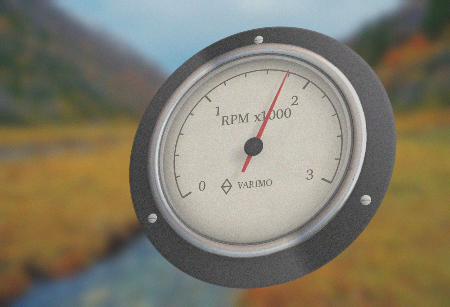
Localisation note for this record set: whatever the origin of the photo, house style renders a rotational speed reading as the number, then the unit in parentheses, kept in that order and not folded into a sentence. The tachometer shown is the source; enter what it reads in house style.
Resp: 1800 (rpm)
